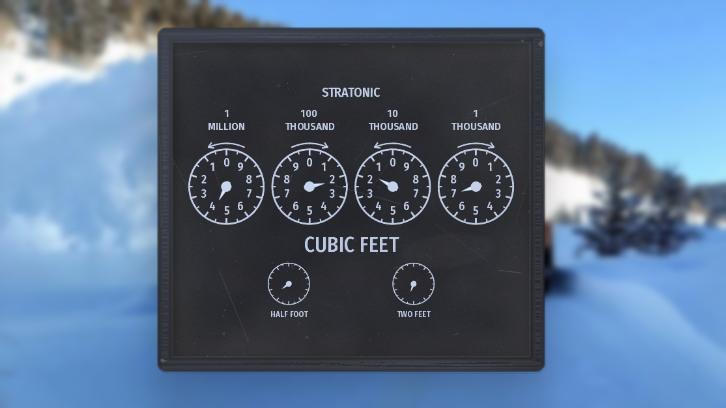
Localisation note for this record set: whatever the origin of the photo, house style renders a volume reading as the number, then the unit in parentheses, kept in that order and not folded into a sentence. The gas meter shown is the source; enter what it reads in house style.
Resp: 421700 (ft³)
